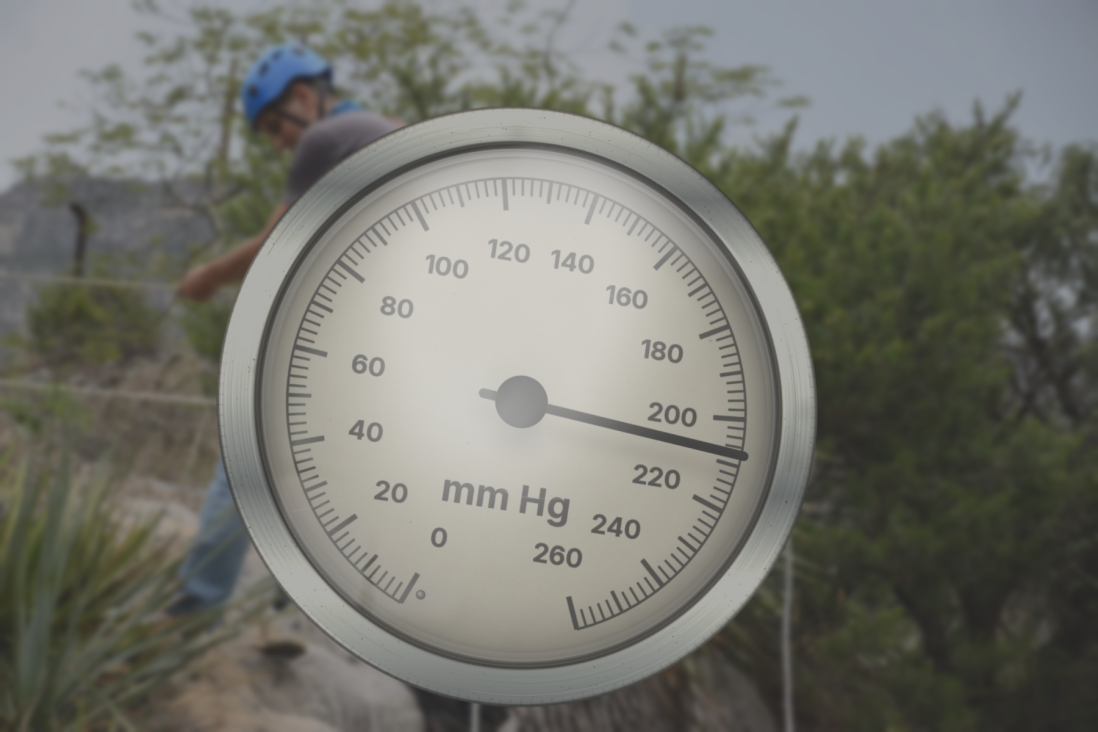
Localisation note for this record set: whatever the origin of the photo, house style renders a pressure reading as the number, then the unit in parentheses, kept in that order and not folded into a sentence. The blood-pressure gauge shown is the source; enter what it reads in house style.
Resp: 208 (mmHg)
